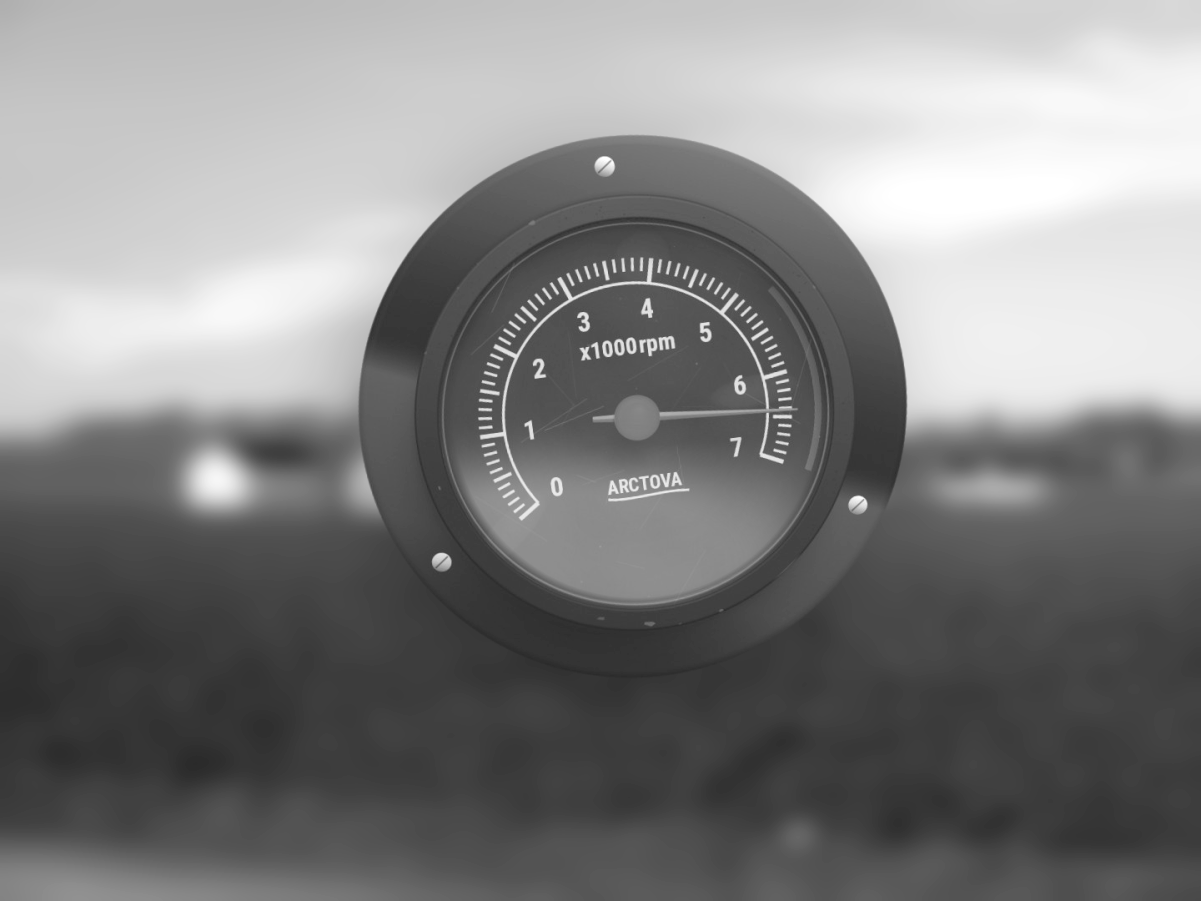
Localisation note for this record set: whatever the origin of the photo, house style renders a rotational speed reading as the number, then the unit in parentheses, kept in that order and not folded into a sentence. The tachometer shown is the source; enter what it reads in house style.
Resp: 6400 (rpm)
